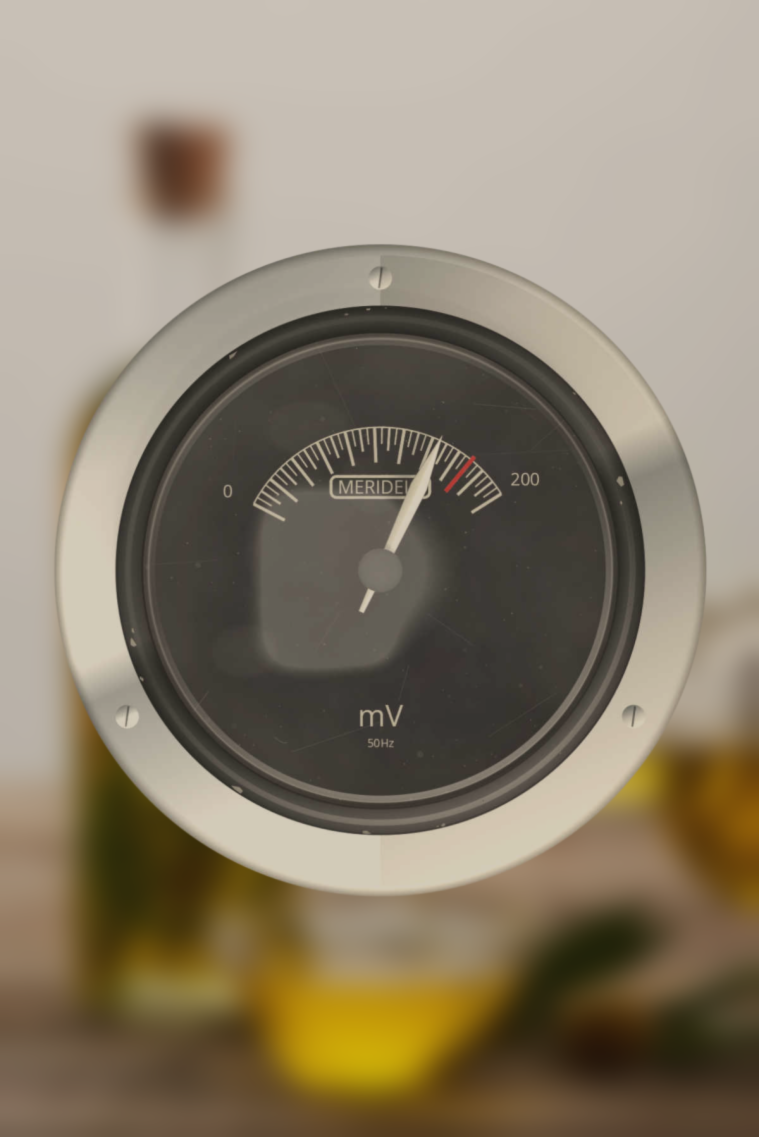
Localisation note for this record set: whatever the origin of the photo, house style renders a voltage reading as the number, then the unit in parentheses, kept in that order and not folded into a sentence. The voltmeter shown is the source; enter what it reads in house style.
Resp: 145 (mV)
